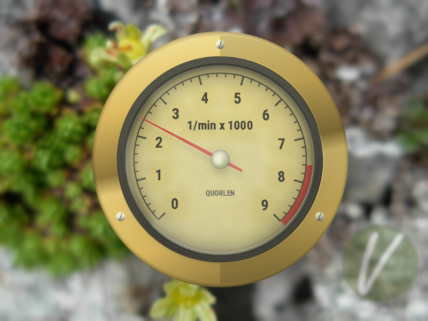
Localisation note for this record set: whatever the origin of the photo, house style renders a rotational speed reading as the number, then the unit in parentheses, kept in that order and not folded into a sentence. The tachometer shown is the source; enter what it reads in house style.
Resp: 2400 (rpm)
